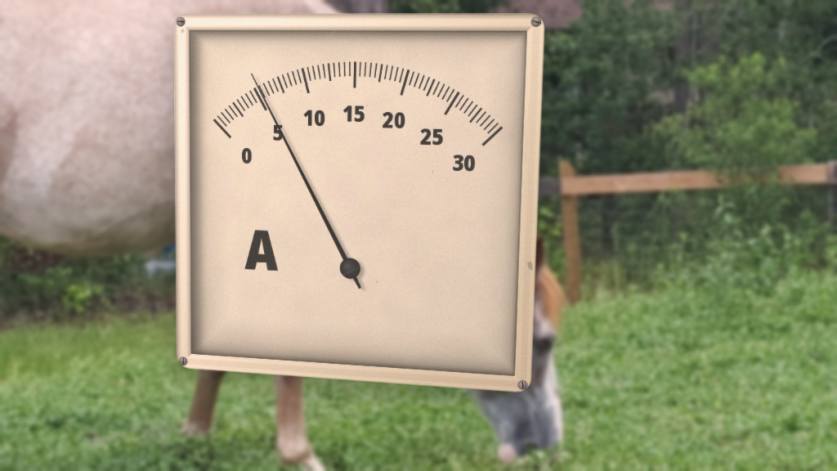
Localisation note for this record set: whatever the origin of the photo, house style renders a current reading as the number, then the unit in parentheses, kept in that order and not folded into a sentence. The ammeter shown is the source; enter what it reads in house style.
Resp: 5.5 (A)
